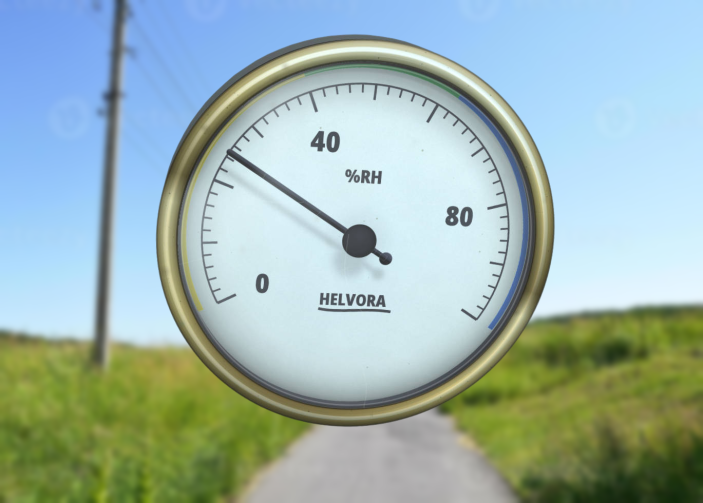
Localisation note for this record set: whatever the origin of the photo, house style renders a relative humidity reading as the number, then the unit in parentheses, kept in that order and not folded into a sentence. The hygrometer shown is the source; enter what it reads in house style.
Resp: 25 (%)
